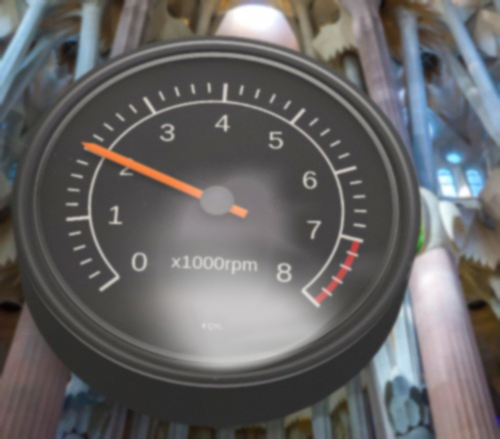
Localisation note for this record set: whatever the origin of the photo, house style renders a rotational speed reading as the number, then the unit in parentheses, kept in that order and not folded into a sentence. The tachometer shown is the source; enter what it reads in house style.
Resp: 2000 (rpm)
